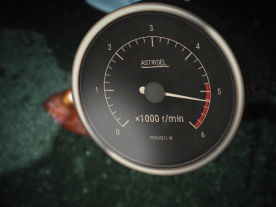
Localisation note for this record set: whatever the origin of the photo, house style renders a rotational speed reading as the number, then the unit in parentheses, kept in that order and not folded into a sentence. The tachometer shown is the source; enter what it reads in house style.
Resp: 5200 (rpm)
